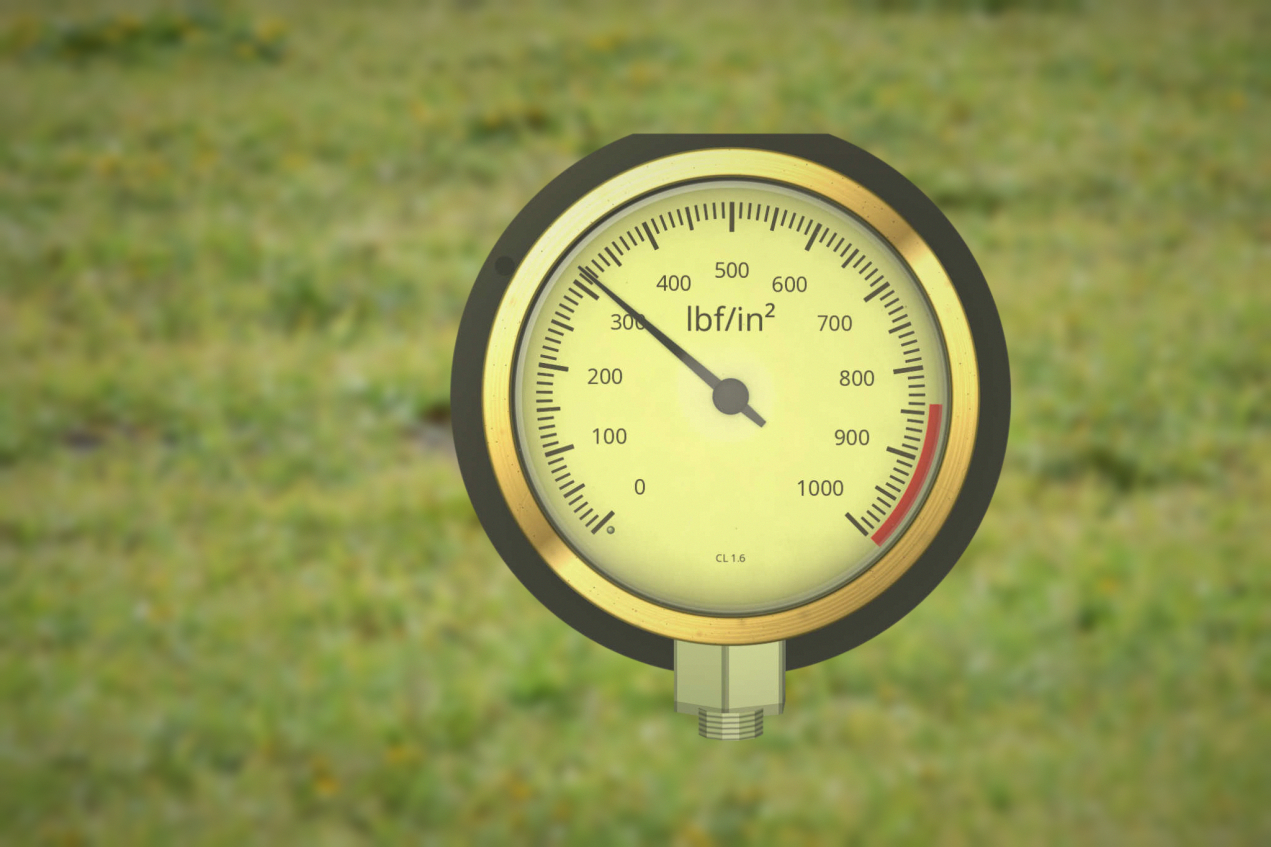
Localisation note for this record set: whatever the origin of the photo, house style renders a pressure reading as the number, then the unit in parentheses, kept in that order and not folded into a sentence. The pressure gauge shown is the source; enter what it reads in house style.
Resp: 315 (psi)
